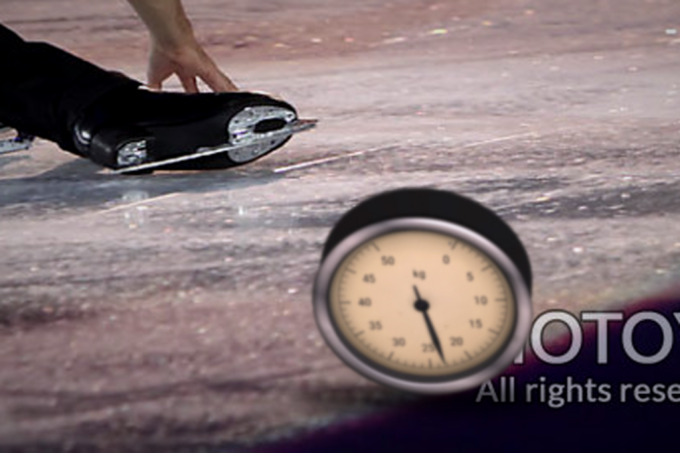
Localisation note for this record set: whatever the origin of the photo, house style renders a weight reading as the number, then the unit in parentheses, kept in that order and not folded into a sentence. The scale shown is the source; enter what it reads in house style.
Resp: 23 (kg)
